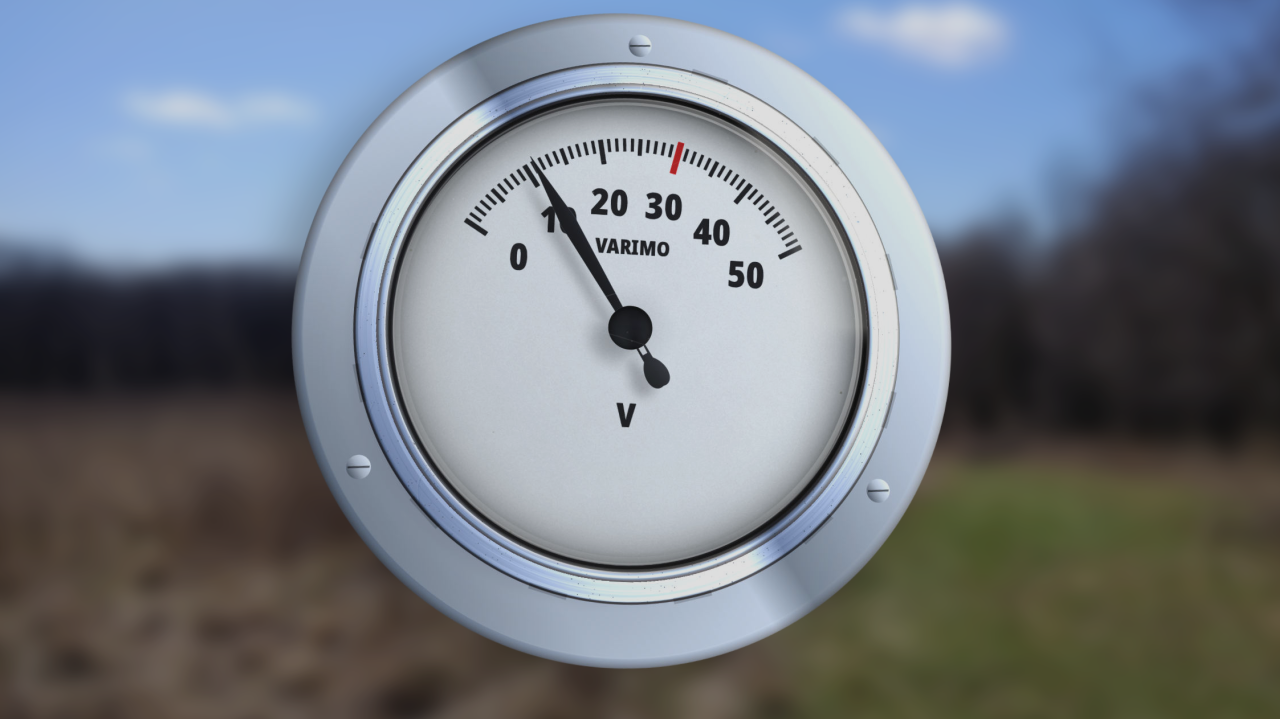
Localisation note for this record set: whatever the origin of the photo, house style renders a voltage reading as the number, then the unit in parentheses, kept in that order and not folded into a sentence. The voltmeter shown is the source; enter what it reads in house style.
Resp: 11 (V)
